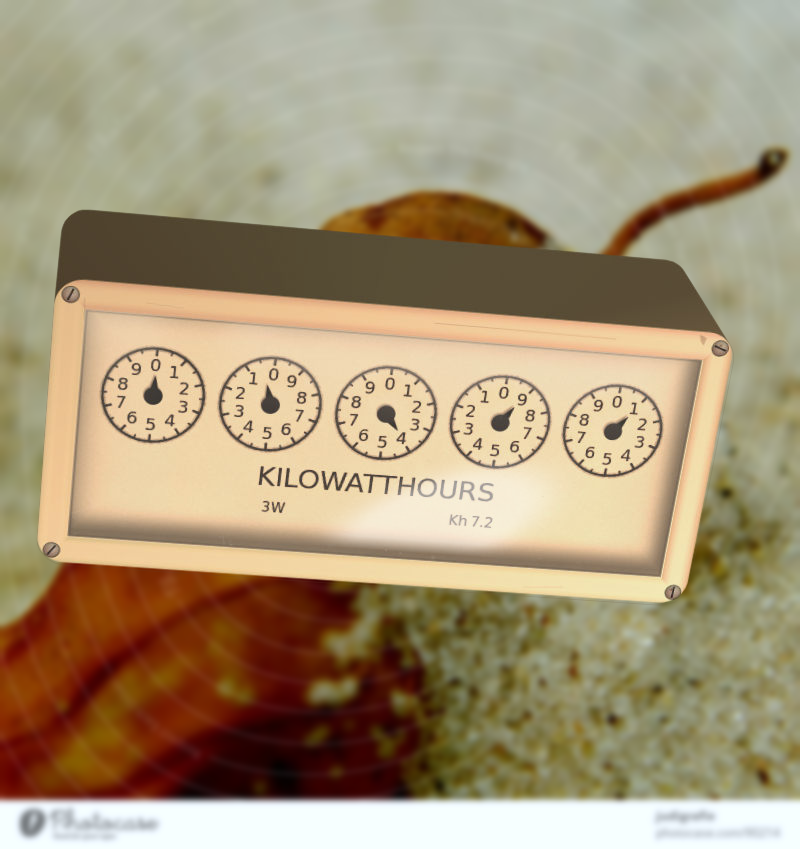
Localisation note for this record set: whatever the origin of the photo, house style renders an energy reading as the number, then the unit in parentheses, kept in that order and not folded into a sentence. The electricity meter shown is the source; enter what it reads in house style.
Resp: 391 (kWh)
